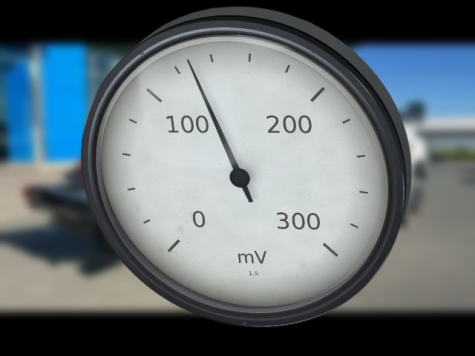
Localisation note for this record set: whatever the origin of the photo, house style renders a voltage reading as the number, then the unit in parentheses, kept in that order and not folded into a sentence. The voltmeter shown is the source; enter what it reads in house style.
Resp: 130 (mV)
